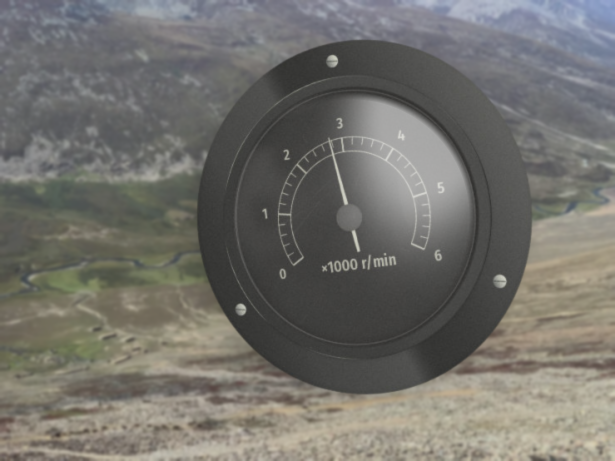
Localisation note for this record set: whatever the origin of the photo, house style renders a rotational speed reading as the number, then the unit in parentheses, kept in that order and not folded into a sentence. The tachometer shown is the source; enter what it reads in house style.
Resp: 2800 (rpm)
